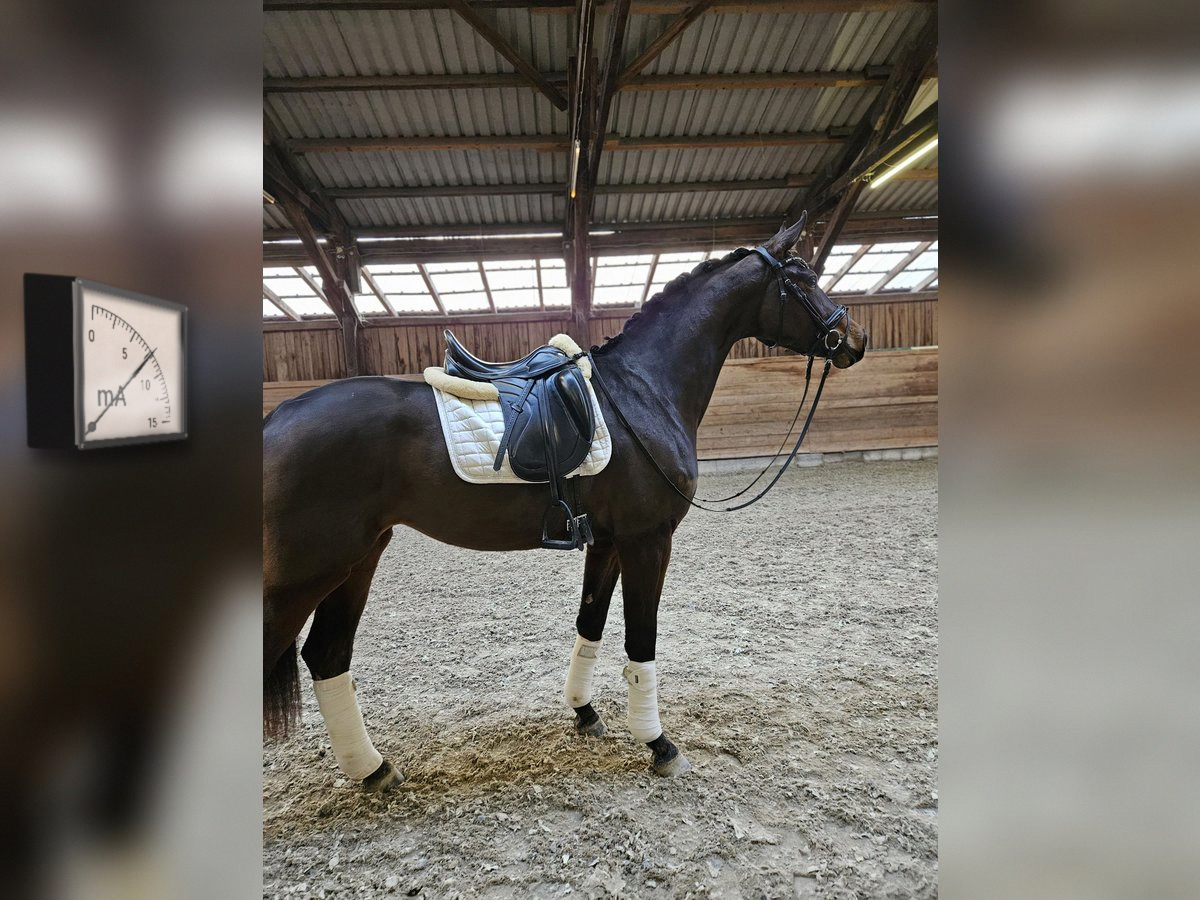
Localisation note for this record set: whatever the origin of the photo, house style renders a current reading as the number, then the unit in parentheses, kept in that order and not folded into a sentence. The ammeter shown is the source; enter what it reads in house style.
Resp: 7.5 (mA)
